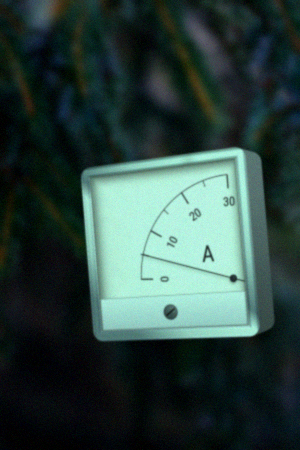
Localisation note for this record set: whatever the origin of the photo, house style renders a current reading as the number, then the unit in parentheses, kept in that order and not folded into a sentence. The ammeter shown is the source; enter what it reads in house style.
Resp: 5 (A)
